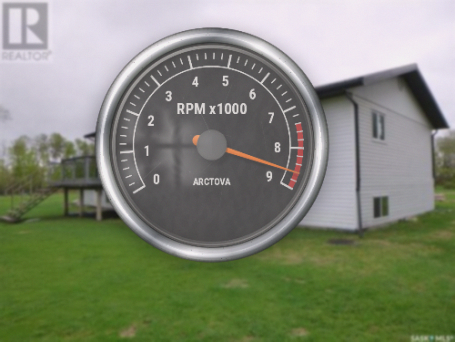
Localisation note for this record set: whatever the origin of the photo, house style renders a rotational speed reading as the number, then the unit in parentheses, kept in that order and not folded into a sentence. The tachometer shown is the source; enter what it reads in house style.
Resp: 8600 (rpm)
